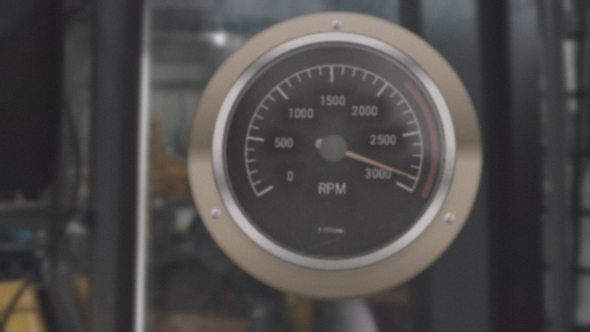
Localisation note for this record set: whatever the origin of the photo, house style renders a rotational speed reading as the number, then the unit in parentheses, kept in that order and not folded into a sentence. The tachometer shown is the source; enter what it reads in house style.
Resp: 2900 (rpm)
